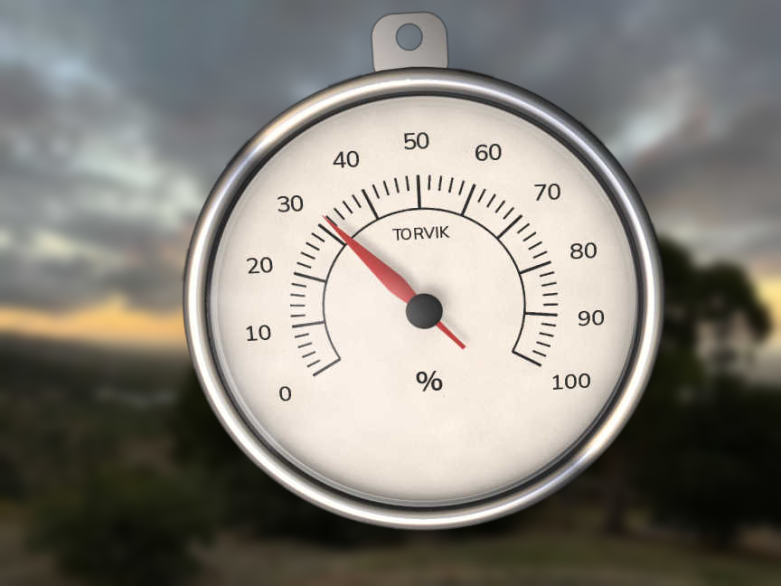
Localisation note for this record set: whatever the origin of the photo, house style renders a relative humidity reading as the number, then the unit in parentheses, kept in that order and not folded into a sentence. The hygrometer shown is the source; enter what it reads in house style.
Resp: 32 (%)
